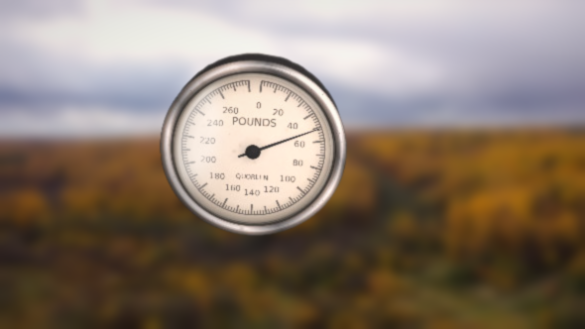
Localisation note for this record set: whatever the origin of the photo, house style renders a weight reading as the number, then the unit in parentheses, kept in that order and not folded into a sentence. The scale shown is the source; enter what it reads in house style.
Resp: 50 (lb)
